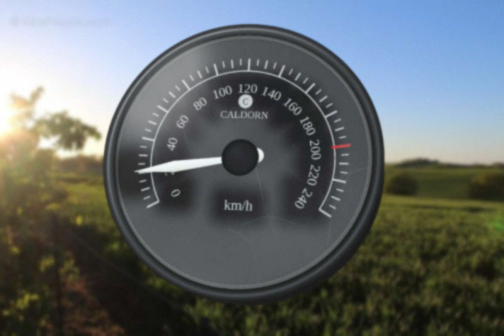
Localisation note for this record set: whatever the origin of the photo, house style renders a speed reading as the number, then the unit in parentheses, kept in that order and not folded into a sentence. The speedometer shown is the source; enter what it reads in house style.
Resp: 20 (km/h)
